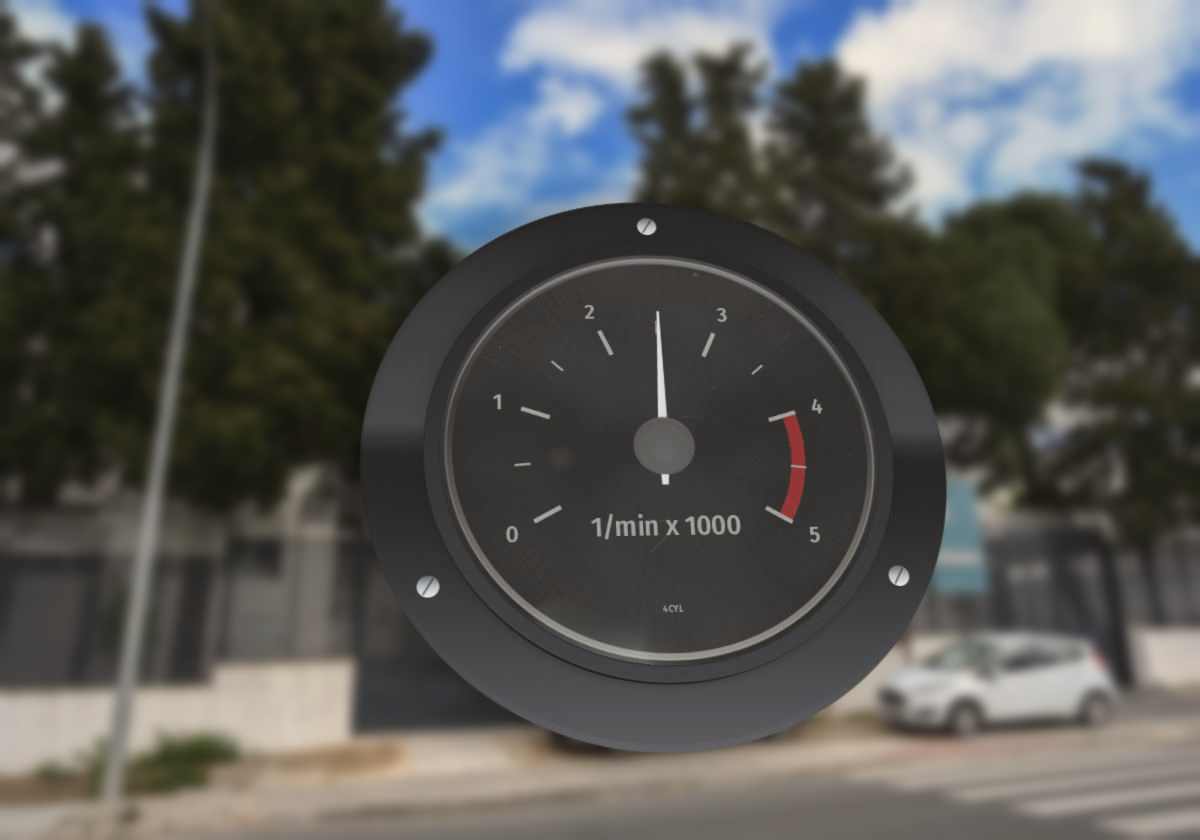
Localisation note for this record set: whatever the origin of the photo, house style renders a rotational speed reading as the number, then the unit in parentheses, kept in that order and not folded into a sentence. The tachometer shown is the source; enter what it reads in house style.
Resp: 2500 (rpm)
